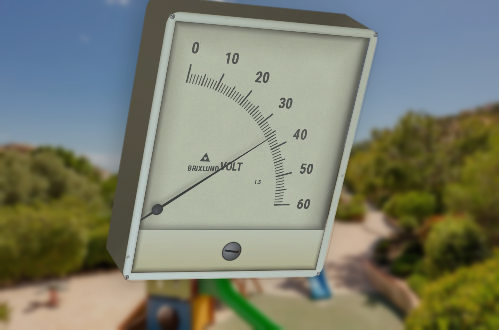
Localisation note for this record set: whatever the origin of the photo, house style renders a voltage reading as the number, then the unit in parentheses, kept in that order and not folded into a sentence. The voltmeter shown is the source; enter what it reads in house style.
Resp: 35 (V)
